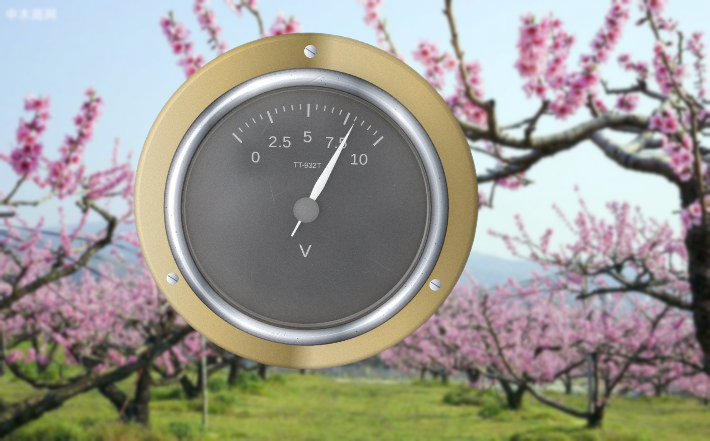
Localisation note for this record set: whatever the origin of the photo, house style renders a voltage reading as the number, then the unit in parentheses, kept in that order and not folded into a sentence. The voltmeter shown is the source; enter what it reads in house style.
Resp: 8 (V)
